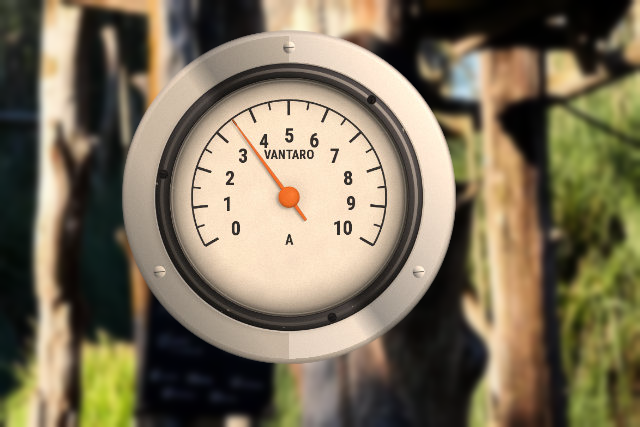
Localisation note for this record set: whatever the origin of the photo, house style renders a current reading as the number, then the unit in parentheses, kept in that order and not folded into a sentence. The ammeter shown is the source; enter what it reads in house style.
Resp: 3.5 (A)
